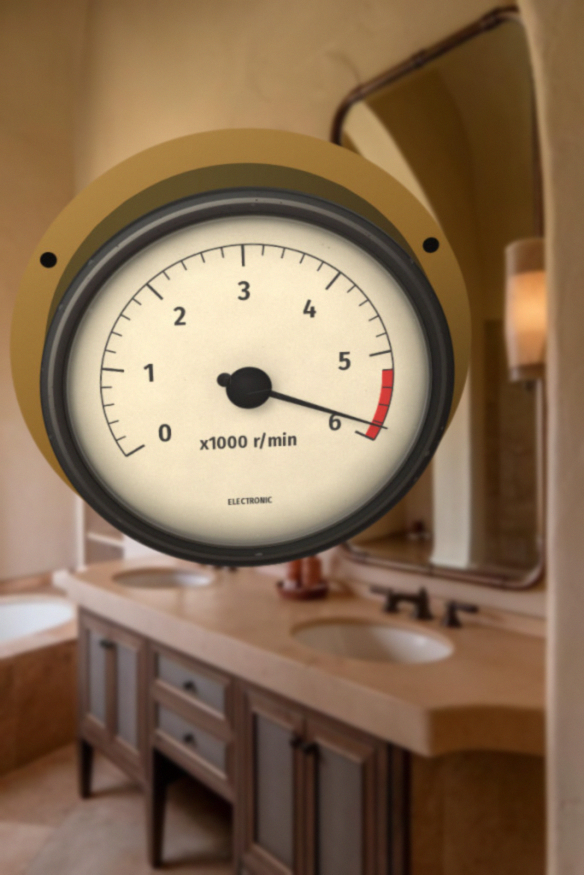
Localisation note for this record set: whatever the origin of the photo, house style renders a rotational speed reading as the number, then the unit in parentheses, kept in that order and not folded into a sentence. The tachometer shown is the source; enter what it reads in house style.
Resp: 5800 (rpm)
